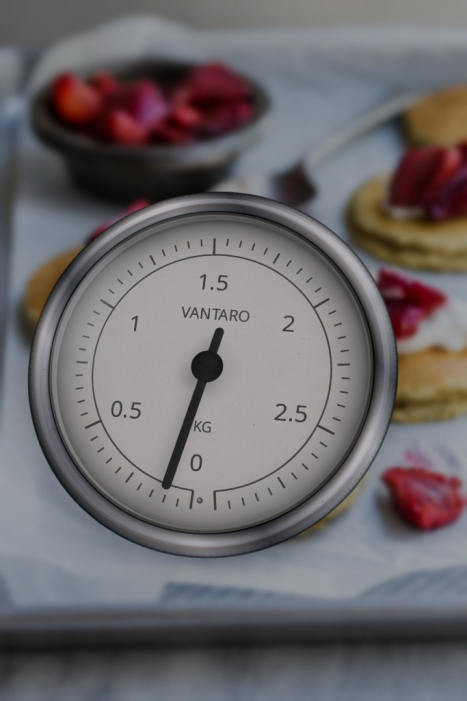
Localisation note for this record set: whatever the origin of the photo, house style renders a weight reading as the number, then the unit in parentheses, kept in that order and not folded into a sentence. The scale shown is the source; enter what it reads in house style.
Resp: 0.1 (kg)
